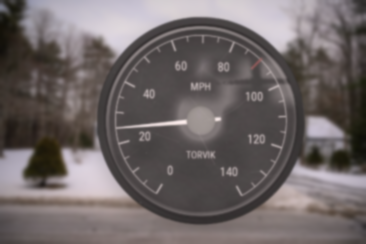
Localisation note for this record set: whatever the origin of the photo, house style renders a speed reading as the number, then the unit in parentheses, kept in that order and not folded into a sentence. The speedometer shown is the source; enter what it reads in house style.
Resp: 25 (mph)
